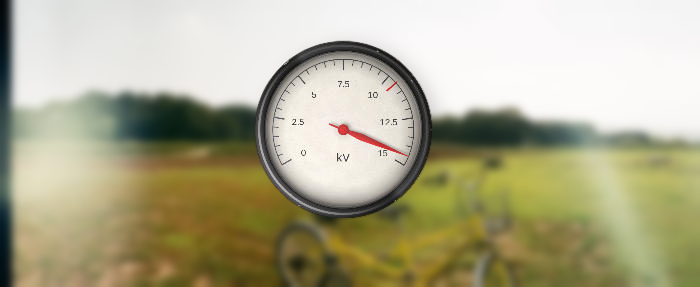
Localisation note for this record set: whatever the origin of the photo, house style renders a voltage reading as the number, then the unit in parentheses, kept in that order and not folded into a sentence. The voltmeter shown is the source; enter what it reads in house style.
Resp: 14.5 (kV)
